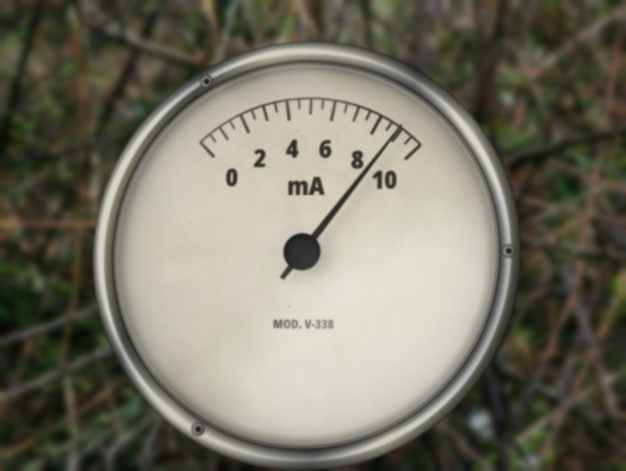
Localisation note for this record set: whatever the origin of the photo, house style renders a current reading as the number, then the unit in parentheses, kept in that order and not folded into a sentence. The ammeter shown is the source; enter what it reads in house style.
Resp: 9 (mA)
